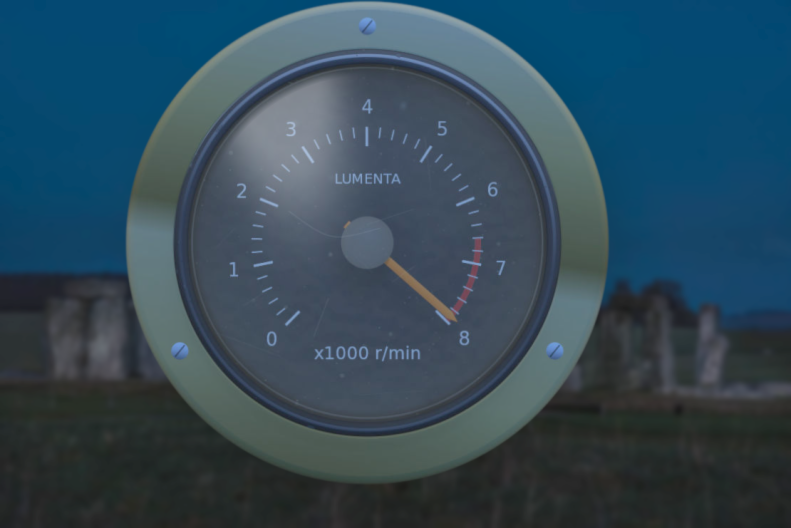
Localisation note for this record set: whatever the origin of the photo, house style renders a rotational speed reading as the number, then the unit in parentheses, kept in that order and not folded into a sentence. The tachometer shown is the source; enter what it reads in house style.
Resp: 7900 (rpm)
